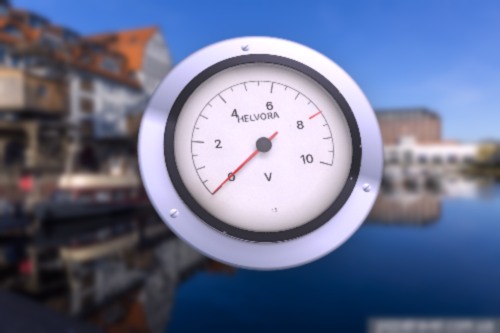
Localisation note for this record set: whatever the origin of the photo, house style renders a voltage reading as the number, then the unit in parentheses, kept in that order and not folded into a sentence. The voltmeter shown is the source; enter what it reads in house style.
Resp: 0 (V)
